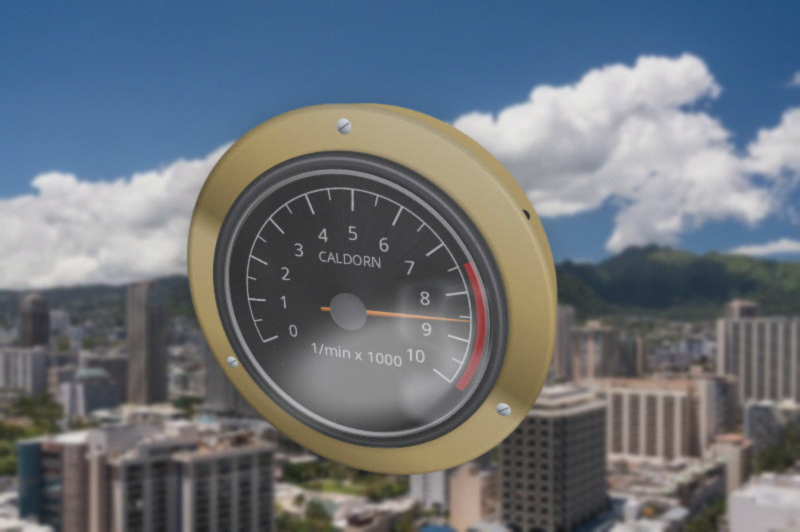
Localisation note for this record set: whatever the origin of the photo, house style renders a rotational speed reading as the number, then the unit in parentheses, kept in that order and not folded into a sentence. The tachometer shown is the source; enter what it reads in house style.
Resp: 8500 (rpm)
